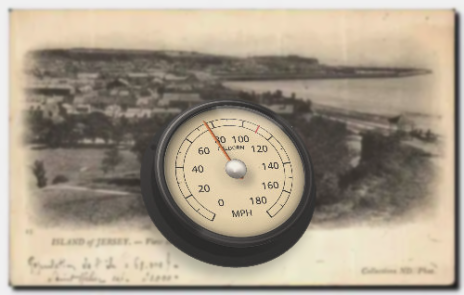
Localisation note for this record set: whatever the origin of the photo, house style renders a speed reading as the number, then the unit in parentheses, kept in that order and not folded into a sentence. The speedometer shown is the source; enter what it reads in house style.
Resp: 75 (mph)
